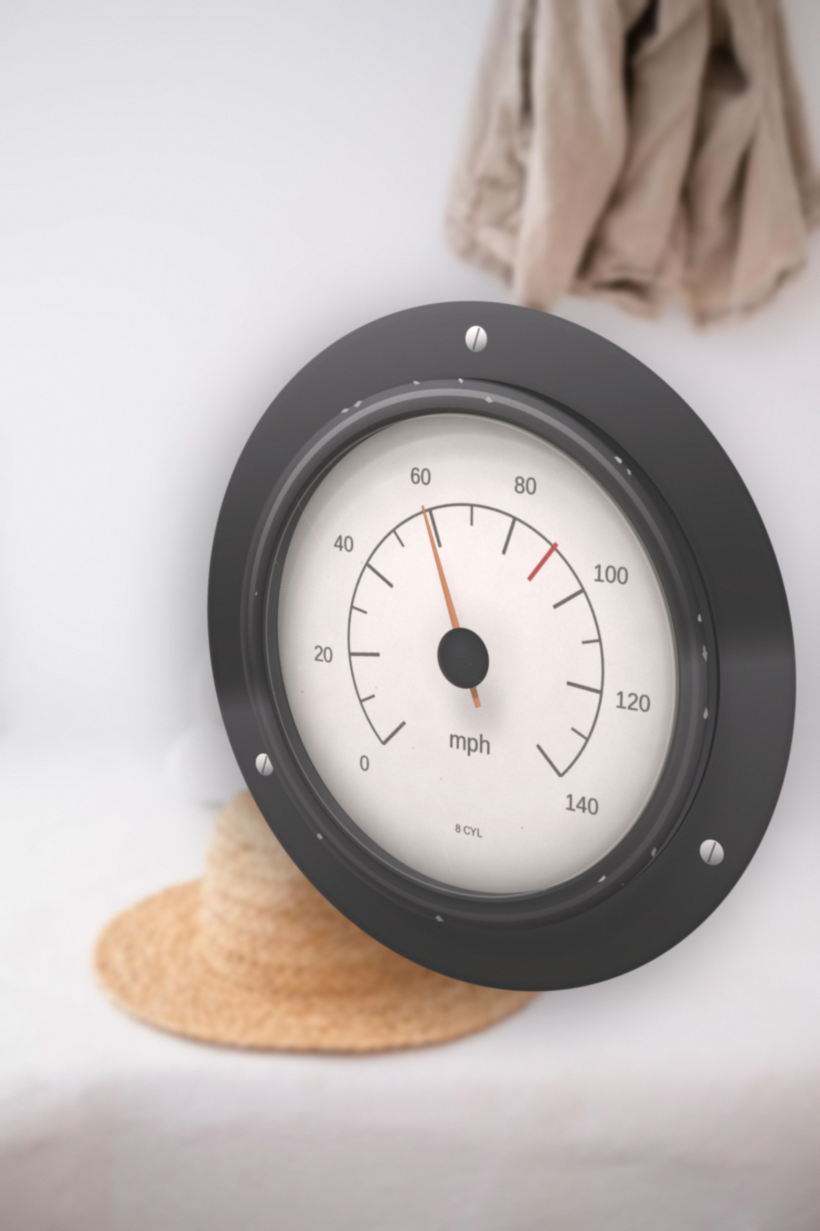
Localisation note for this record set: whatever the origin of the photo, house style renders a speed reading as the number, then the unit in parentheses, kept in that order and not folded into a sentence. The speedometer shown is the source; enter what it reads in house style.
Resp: 60 (mph)
